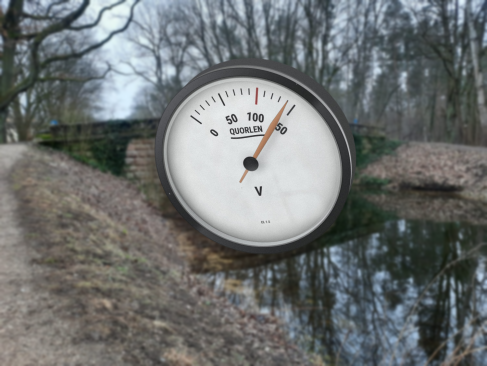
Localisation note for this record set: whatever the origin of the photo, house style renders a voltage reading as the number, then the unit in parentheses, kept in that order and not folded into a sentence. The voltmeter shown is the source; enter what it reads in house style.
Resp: 140 (V)
